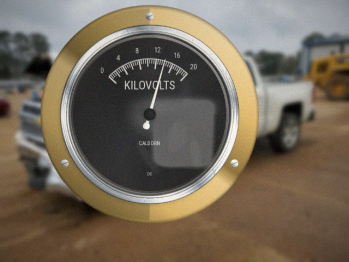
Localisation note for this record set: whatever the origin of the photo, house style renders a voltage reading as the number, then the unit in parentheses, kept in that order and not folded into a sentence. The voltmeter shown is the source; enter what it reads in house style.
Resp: 14 (kV)
